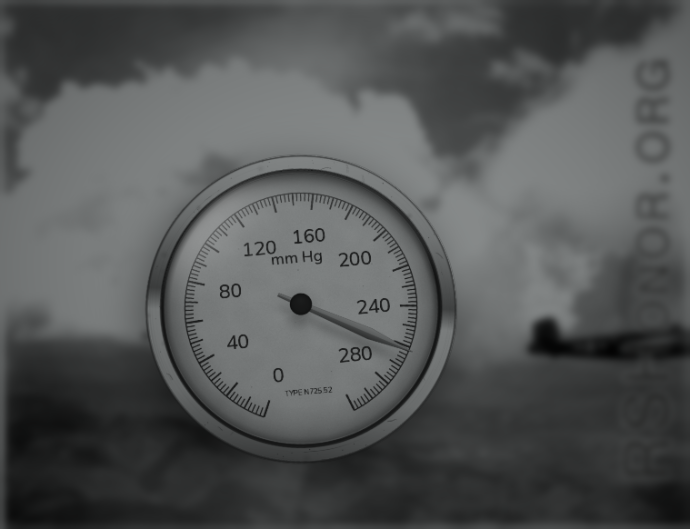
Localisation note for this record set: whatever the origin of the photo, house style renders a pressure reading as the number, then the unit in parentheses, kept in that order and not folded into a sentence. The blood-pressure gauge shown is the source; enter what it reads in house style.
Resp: 262 (mmHg)
